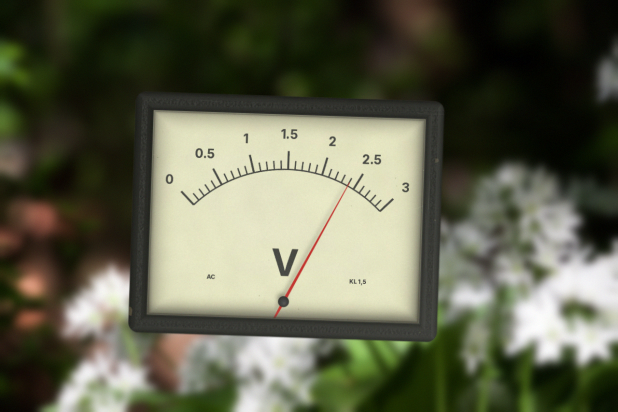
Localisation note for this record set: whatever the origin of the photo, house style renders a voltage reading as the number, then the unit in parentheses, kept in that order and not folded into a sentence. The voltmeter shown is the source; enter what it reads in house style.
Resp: 2.4 (V)
